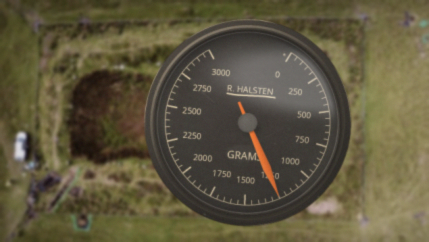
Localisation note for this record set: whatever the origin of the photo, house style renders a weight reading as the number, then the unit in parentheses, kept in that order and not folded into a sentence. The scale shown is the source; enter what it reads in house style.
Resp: 1250 (g)
